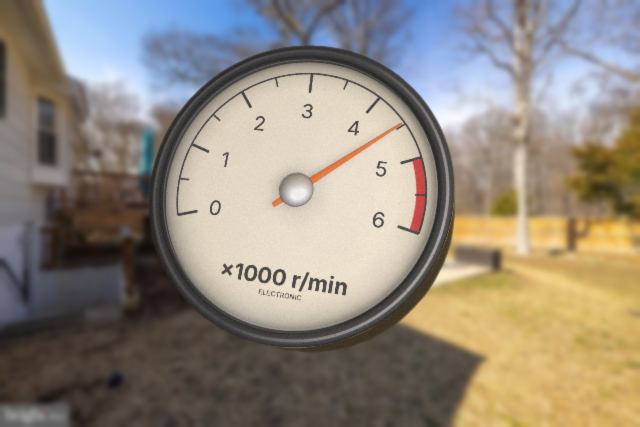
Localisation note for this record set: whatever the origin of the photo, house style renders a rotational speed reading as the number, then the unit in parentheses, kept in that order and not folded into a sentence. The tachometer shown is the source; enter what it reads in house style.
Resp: 4500 (rpm)
